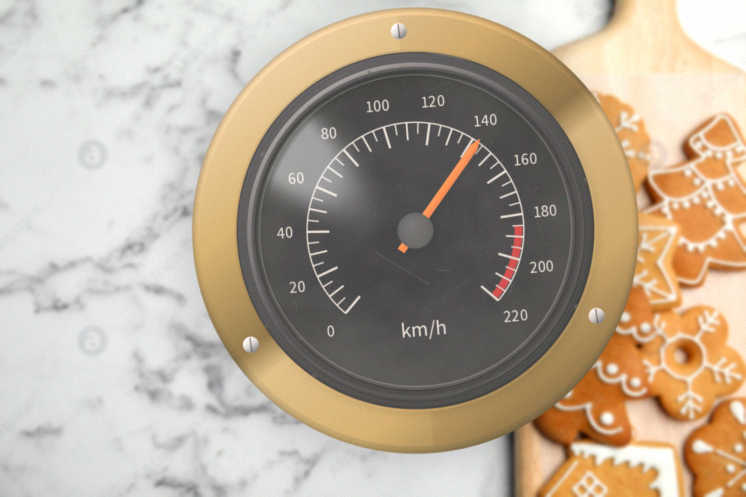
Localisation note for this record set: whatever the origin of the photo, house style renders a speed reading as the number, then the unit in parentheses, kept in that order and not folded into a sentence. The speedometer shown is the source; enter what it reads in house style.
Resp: 142.5 (km/h)
